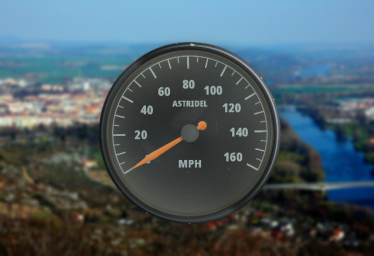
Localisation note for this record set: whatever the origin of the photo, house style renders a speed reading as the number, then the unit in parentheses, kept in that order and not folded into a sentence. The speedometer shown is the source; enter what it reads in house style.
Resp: 0 (mph)
